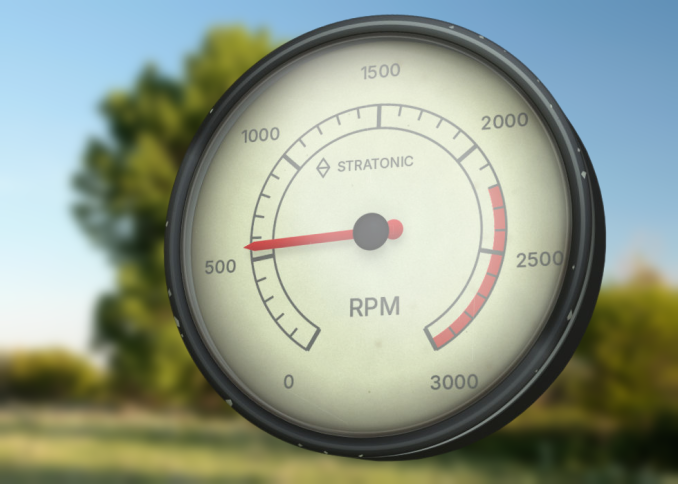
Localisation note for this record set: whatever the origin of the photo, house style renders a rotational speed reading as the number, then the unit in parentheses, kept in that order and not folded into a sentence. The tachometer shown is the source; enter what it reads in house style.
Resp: 550 (rpm)
